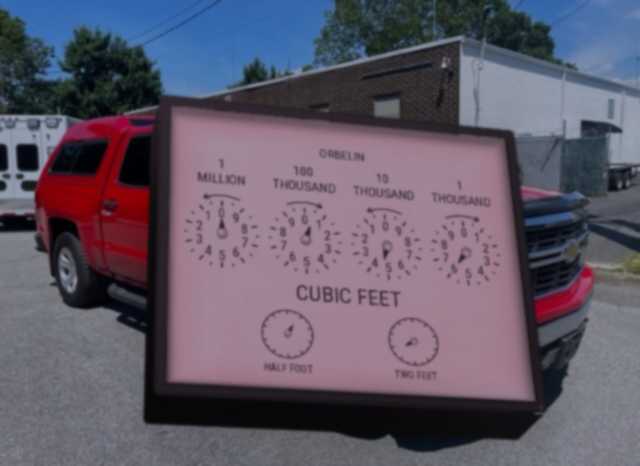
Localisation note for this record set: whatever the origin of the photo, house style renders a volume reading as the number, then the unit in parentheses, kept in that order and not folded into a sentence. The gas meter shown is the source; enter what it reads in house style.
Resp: 4600 (ft³)
